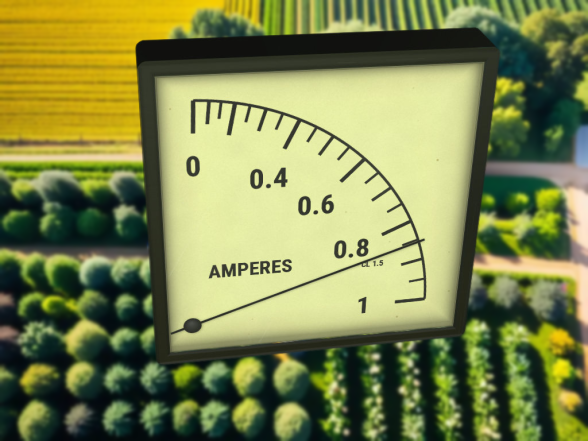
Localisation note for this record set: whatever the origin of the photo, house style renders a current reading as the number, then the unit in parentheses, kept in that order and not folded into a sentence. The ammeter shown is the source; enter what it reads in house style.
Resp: 0.85 (A)
